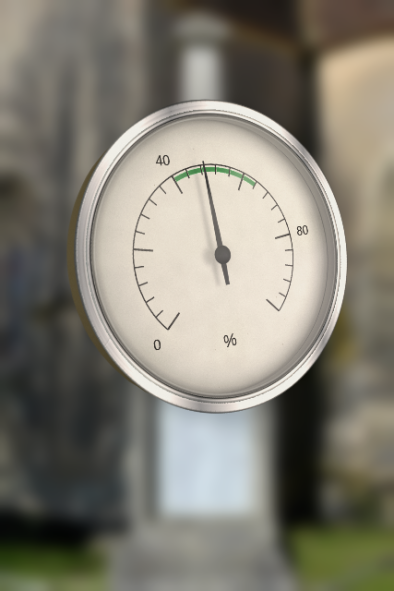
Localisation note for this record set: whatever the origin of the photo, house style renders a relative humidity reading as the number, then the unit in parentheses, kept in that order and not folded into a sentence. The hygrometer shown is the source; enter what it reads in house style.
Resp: 48 (%)
